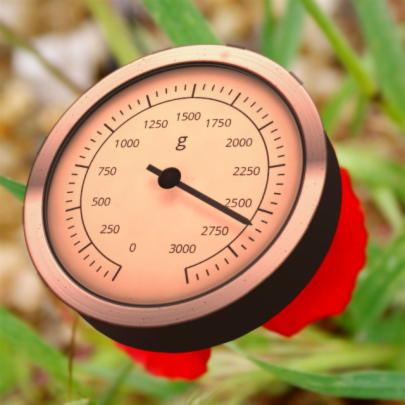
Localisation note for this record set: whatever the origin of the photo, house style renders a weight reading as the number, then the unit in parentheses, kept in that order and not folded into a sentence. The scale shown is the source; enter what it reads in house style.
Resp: 2600 (g)
